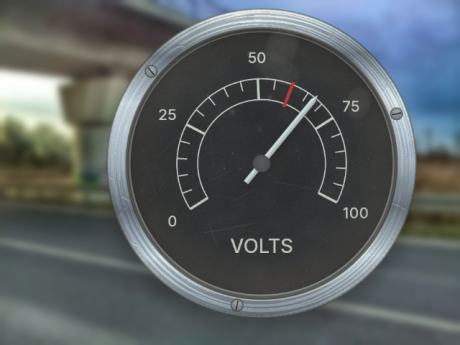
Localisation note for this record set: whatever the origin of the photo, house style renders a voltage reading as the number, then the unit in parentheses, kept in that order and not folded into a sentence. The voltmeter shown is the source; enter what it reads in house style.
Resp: 67.5 (V)
